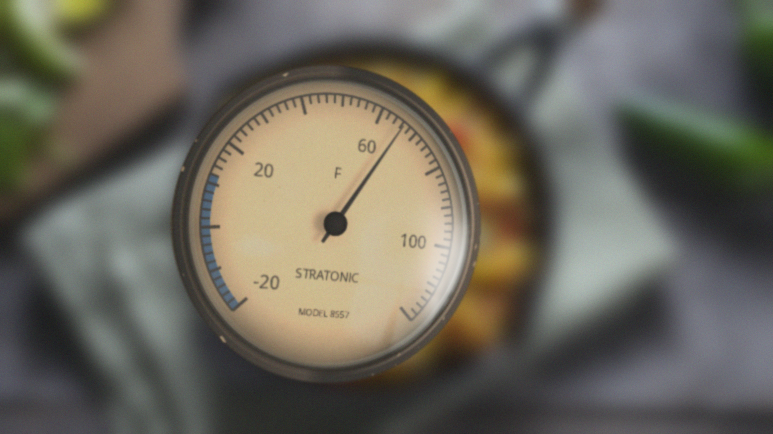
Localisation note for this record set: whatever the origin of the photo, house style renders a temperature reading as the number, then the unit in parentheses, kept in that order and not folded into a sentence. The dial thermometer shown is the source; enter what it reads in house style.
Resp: 66 (°F)
